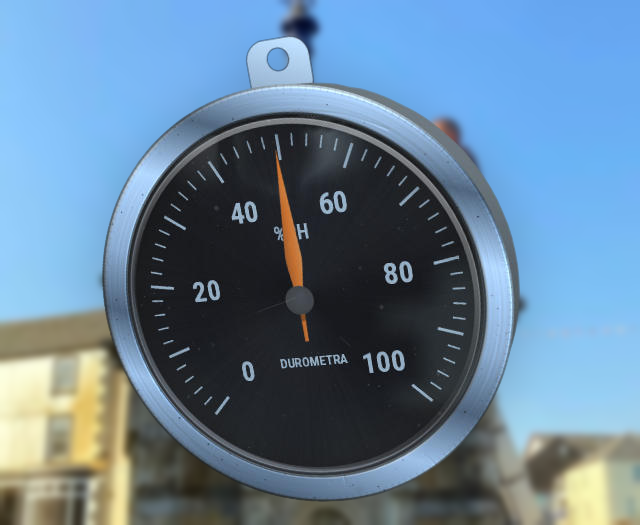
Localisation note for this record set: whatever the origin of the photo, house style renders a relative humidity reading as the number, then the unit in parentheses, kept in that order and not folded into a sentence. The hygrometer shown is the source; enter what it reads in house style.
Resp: 50 (%)
